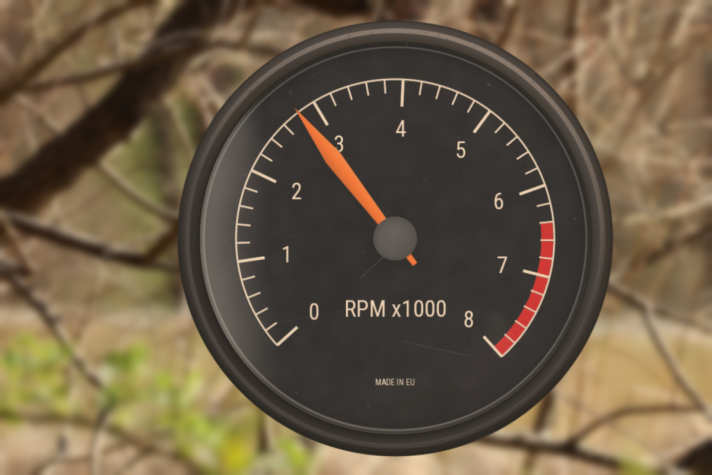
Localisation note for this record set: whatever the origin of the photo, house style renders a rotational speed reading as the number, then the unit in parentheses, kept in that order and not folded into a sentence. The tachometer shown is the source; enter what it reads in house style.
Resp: 2800 (rpm)
